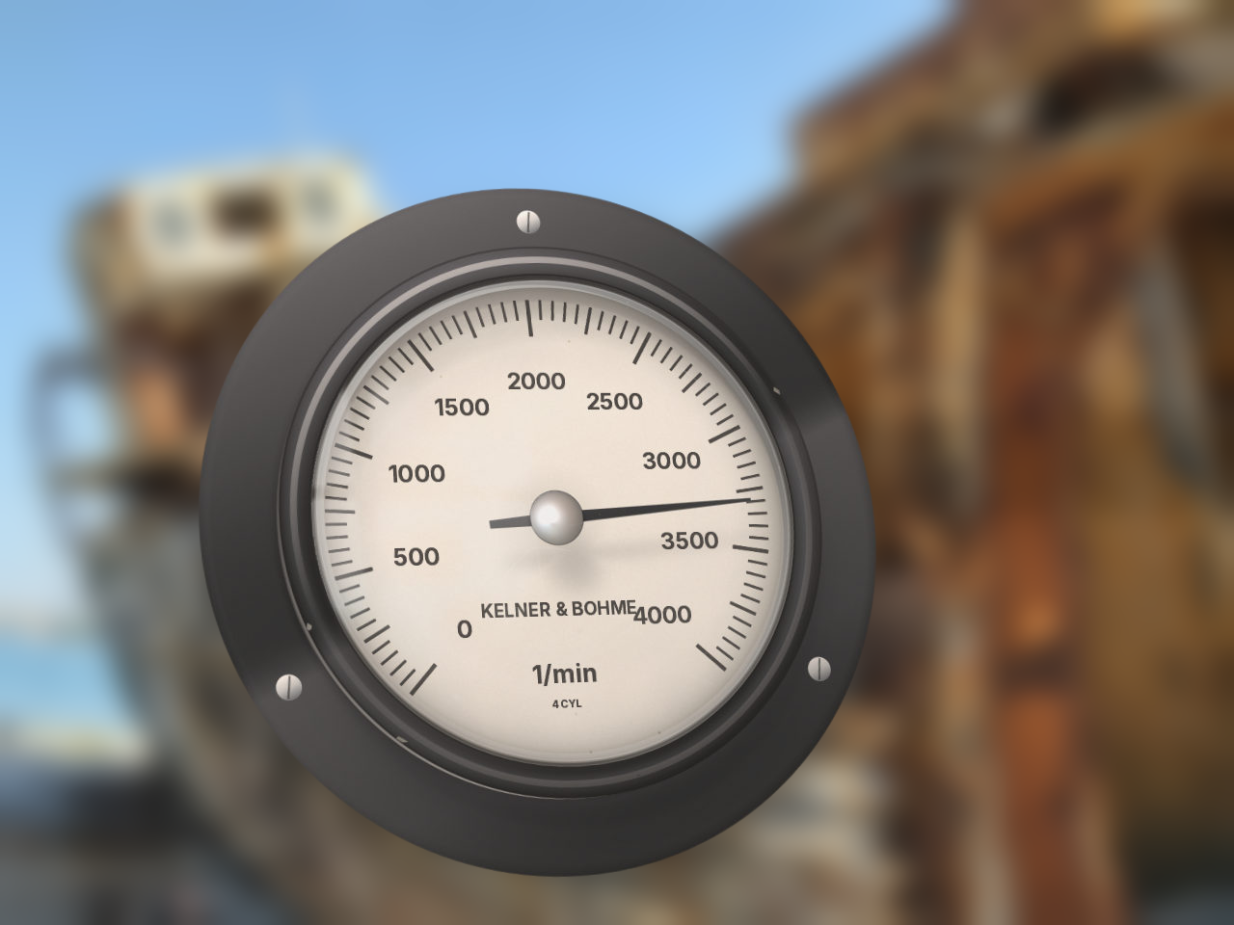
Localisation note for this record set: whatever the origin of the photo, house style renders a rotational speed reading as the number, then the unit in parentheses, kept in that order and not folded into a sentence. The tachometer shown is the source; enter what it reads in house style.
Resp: 3300 (rpm)
